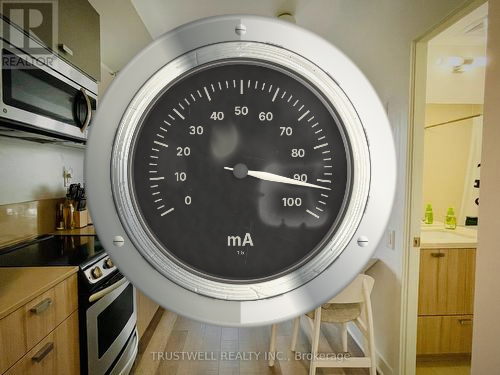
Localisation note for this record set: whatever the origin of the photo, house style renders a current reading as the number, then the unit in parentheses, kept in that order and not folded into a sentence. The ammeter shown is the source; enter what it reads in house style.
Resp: 92 (mA)
